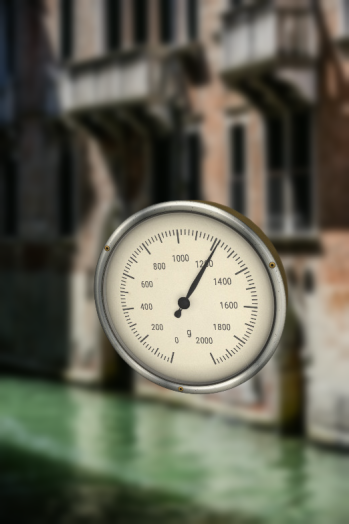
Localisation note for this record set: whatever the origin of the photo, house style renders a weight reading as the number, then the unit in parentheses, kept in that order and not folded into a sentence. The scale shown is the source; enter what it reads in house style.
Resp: 1220 (g)
